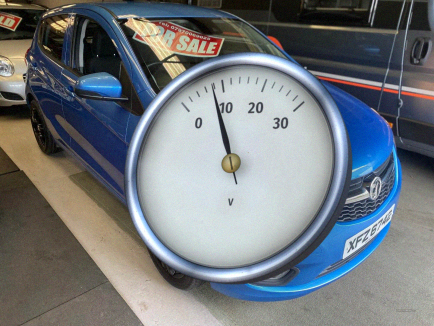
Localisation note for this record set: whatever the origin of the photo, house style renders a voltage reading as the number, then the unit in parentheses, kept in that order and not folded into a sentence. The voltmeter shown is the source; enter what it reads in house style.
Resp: 8 (V)
